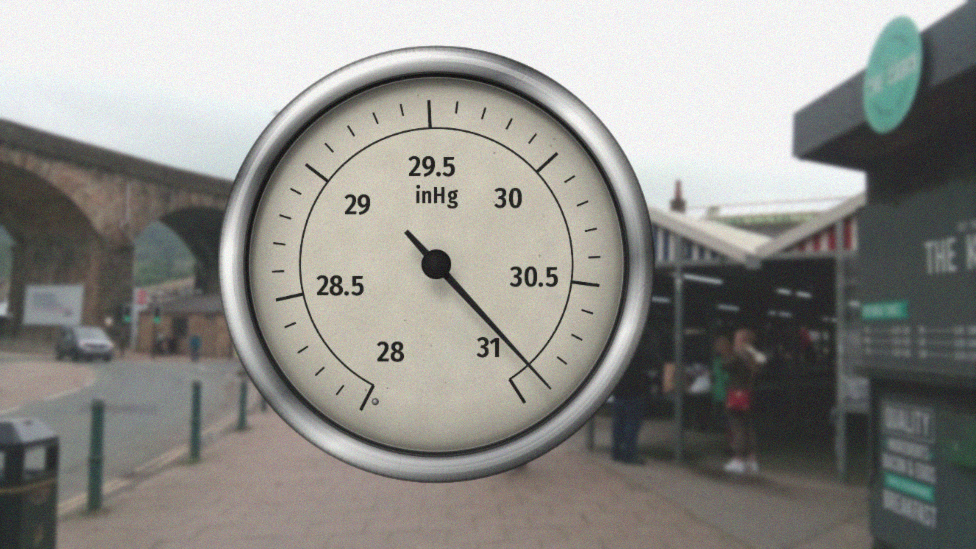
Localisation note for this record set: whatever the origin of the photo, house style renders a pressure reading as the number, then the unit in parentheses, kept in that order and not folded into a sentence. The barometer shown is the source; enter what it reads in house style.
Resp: 30.9 (inHg)
